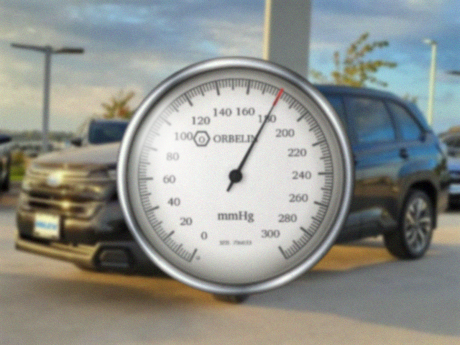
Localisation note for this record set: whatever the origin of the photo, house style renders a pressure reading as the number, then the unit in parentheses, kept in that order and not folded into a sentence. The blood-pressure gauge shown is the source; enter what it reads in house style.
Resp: 180 (mmHg)
